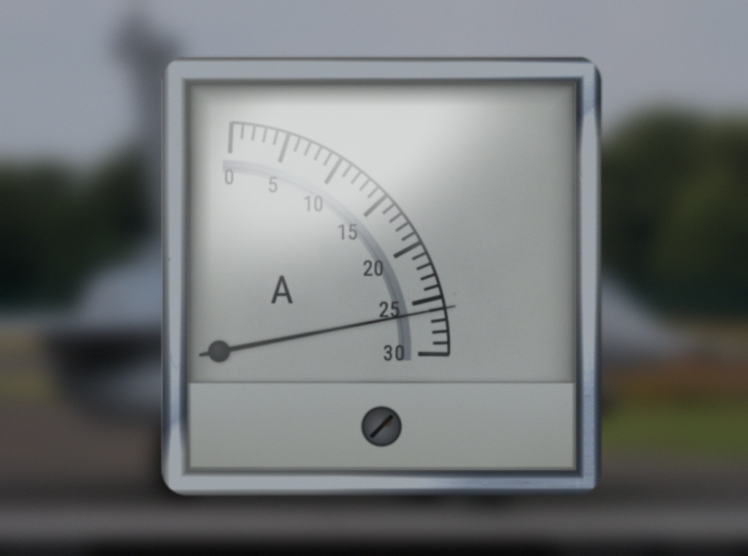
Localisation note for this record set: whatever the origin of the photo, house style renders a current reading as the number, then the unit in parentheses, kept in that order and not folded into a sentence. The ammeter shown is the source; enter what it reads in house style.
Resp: 26 (A)
